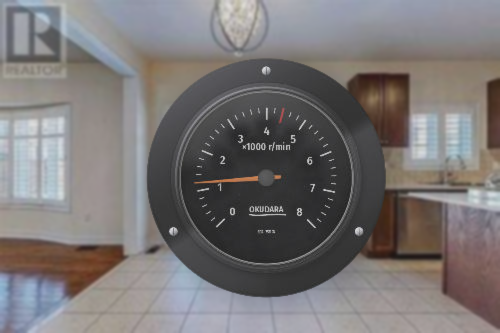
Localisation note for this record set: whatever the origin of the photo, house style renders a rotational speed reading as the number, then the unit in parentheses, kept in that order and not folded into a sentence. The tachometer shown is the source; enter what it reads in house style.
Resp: 1200 (rpm)
